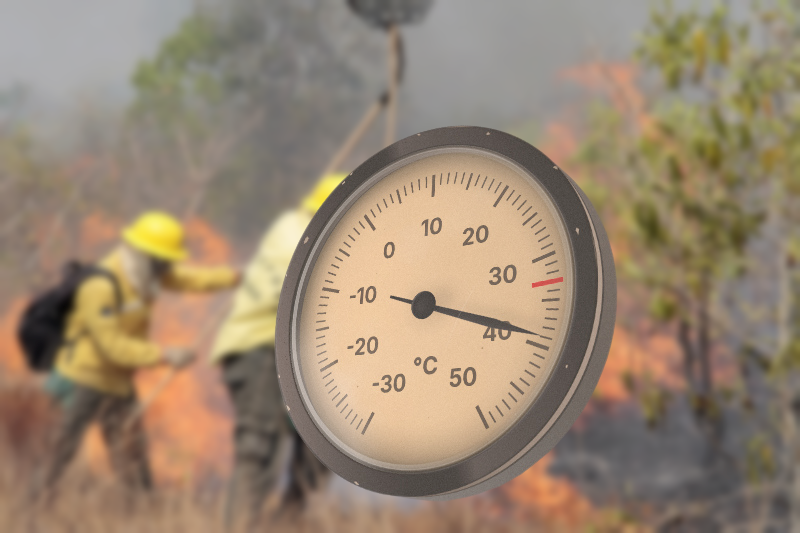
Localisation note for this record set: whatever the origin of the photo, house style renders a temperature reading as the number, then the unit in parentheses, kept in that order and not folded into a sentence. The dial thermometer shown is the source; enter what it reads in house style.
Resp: 39 (°C)
